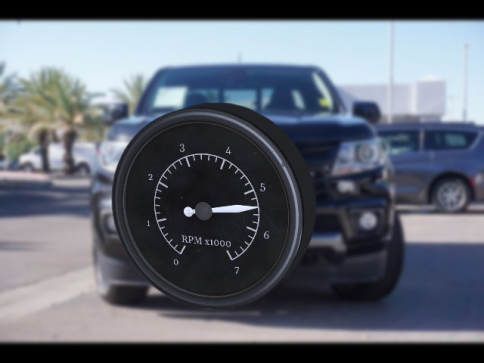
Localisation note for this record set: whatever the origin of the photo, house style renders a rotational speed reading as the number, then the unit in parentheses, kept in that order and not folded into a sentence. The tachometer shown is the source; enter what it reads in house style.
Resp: 5400 (rpm)
